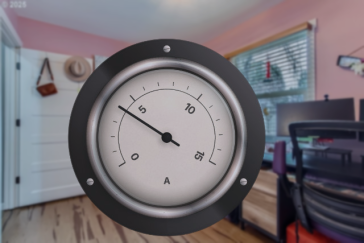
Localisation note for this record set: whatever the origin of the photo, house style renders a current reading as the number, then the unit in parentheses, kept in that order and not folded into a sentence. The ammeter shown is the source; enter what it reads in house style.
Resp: 4 (A)
